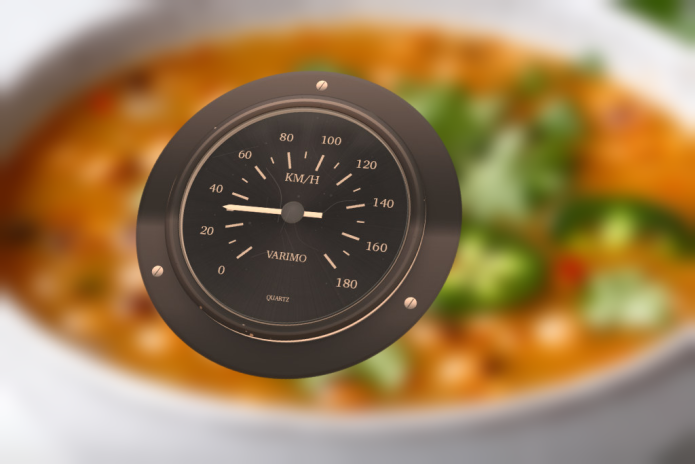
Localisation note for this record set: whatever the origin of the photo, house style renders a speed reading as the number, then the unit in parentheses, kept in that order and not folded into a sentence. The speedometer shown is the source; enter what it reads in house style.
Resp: 30 (km/h)
